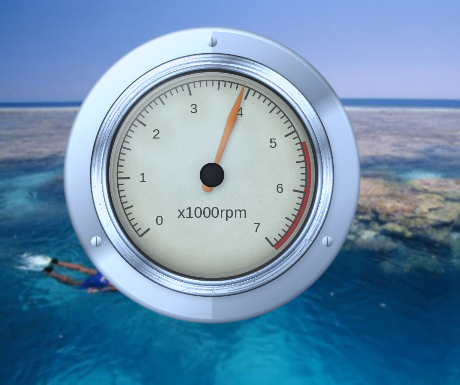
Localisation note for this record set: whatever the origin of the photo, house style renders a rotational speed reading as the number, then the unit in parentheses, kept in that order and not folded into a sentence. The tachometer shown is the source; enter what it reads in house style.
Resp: 3900 (rpm)
